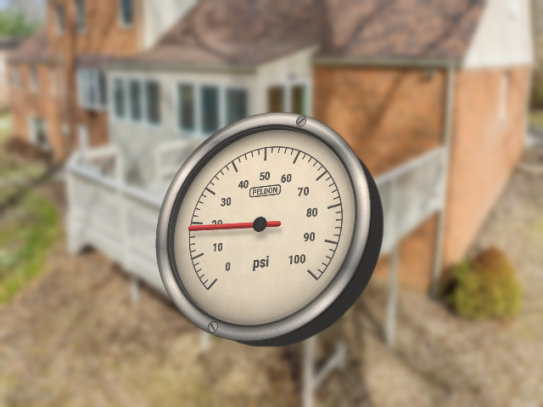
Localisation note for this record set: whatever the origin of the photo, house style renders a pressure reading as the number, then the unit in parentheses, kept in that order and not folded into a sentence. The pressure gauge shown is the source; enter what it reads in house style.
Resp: 18 (psi)
